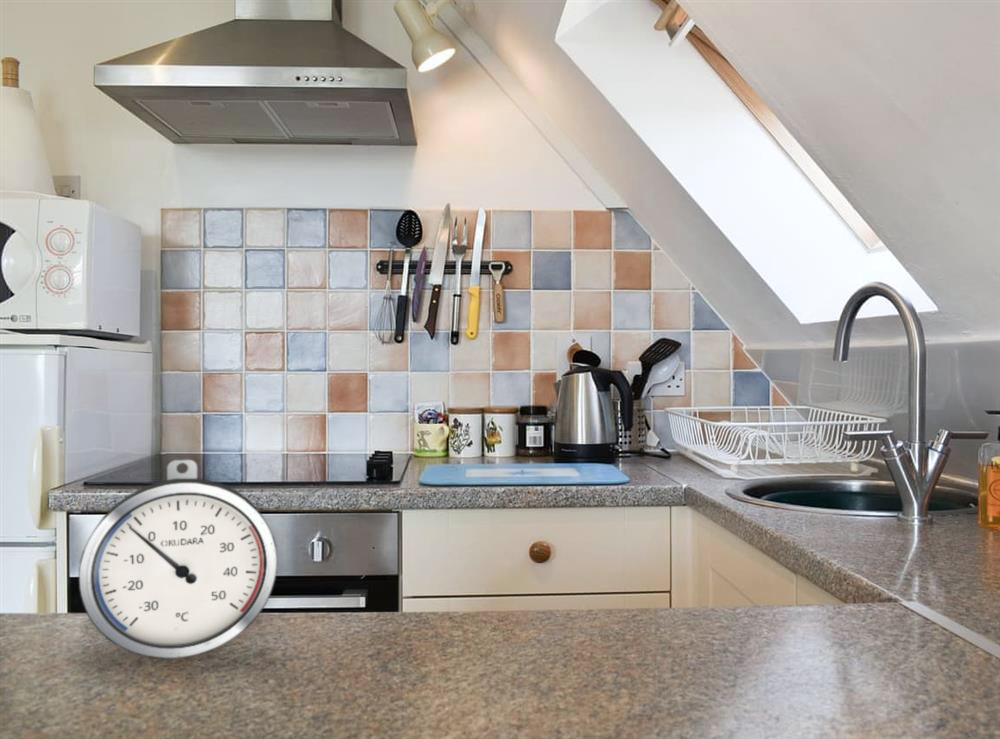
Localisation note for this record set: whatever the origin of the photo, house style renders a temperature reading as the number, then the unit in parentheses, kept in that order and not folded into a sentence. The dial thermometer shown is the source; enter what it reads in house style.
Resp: -2 (°C)
